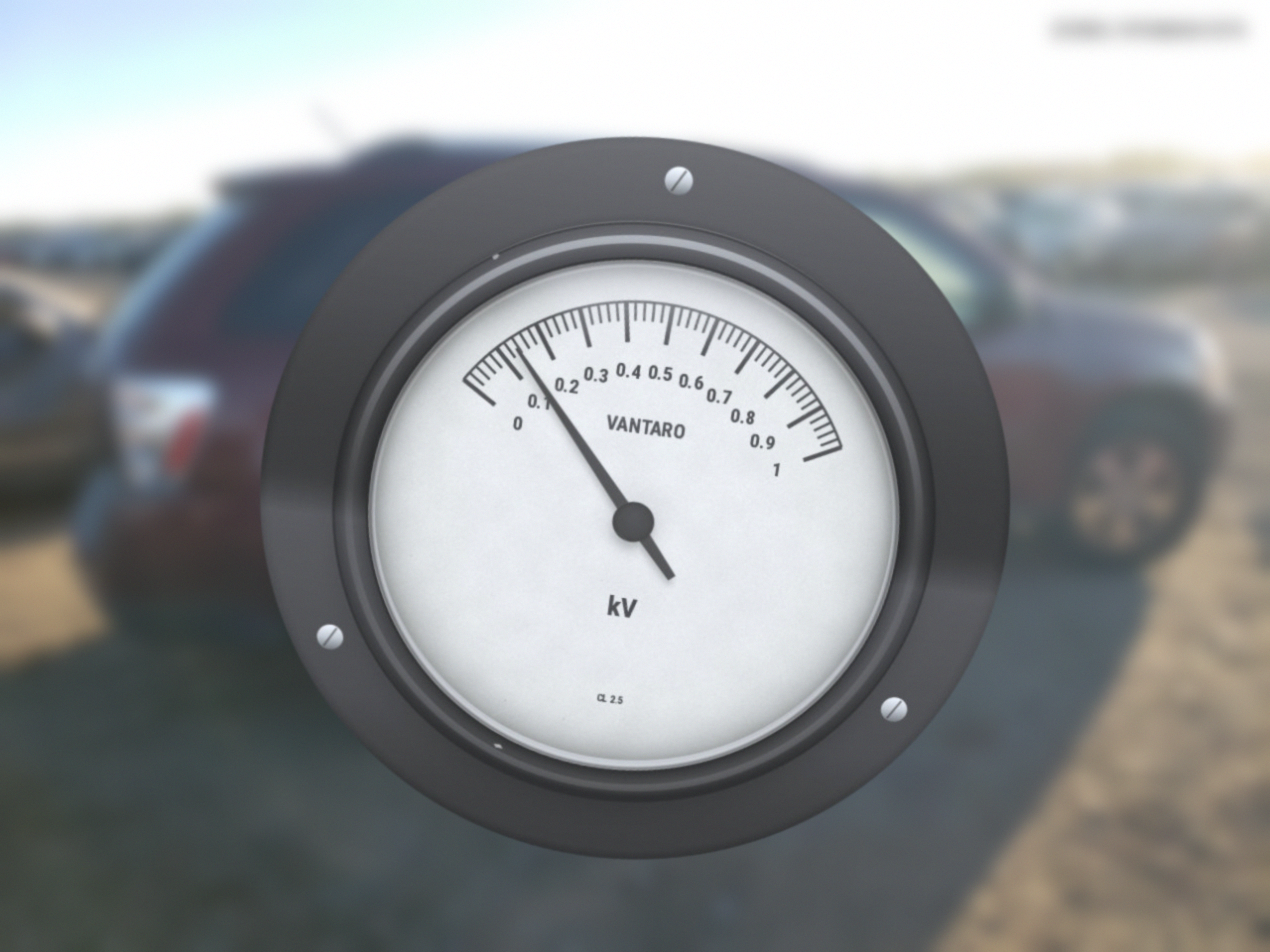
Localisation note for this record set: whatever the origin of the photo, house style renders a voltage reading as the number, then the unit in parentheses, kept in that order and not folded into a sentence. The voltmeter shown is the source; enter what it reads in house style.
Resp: 0.14 (kV)
